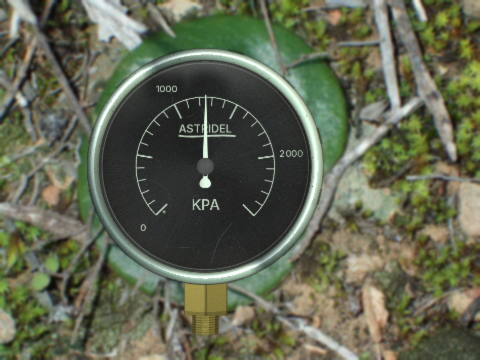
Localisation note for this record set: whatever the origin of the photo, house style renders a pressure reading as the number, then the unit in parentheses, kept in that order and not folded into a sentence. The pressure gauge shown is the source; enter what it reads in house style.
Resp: 1250 (kPa)
